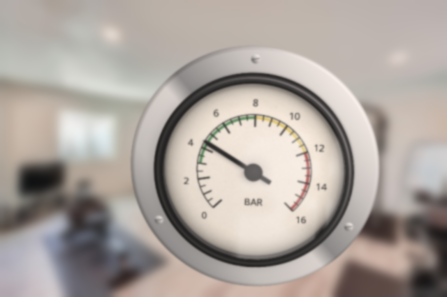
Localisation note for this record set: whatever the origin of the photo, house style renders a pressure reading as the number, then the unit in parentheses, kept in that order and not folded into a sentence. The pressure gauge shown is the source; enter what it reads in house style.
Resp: 4.5 (bar)
